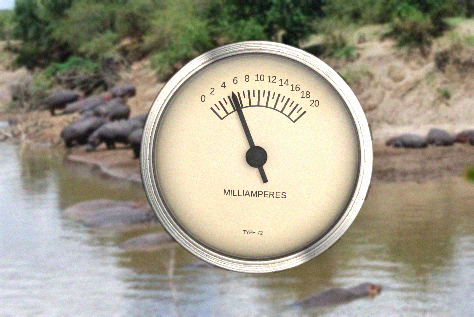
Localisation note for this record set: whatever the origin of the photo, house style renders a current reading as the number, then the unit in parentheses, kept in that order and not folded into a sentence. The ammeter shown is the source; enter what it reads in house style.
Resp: 5 (mA)
